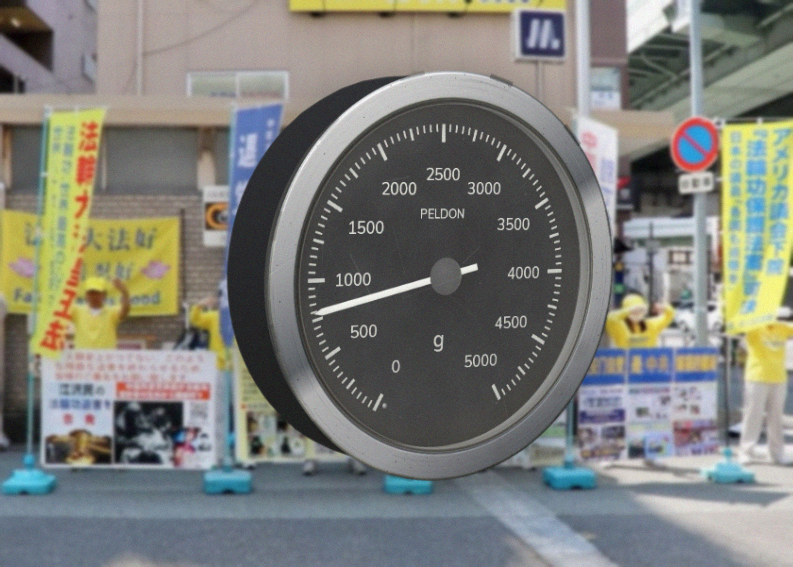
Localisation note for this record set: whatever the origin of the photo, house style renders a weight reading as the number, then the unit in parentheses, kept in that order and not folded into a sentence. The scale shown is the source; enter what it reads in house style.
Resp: 800 (g)
